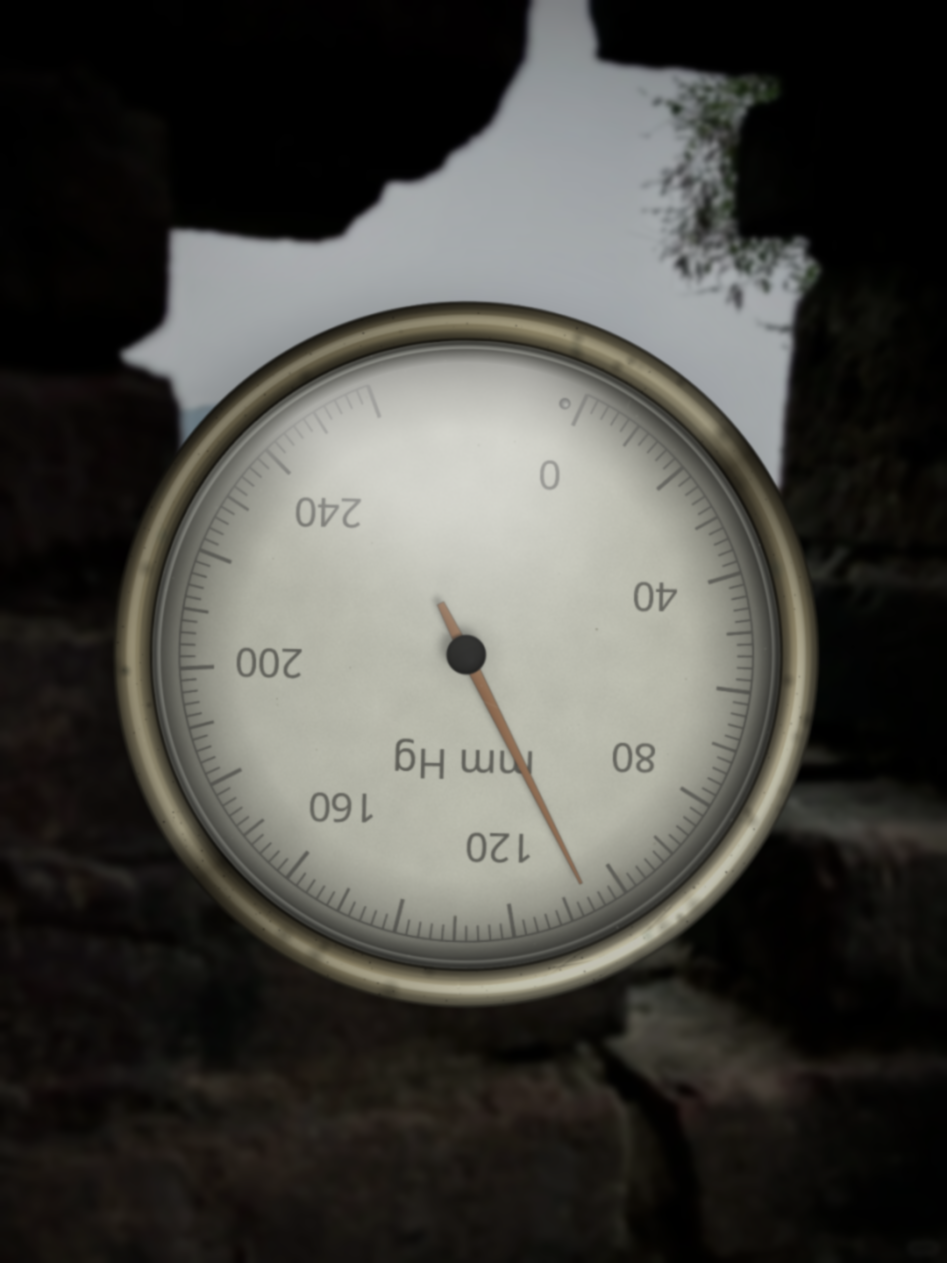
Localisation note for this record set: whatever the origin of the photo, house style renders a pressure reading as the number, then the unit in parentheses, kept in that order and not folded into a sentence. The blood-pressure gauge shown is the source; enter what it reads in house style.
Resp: 106 (mmHg)
